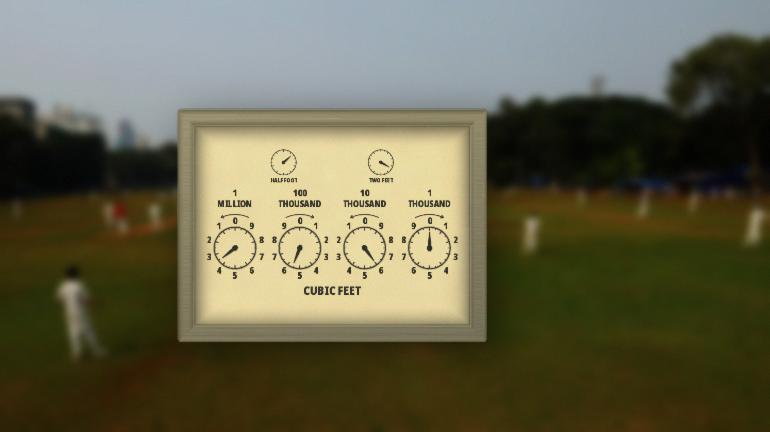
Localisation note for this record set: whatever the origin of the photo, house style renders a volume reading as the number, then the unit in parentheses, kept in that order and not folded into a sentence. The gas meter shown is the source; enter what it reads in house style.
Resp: 356000 (ft³)
